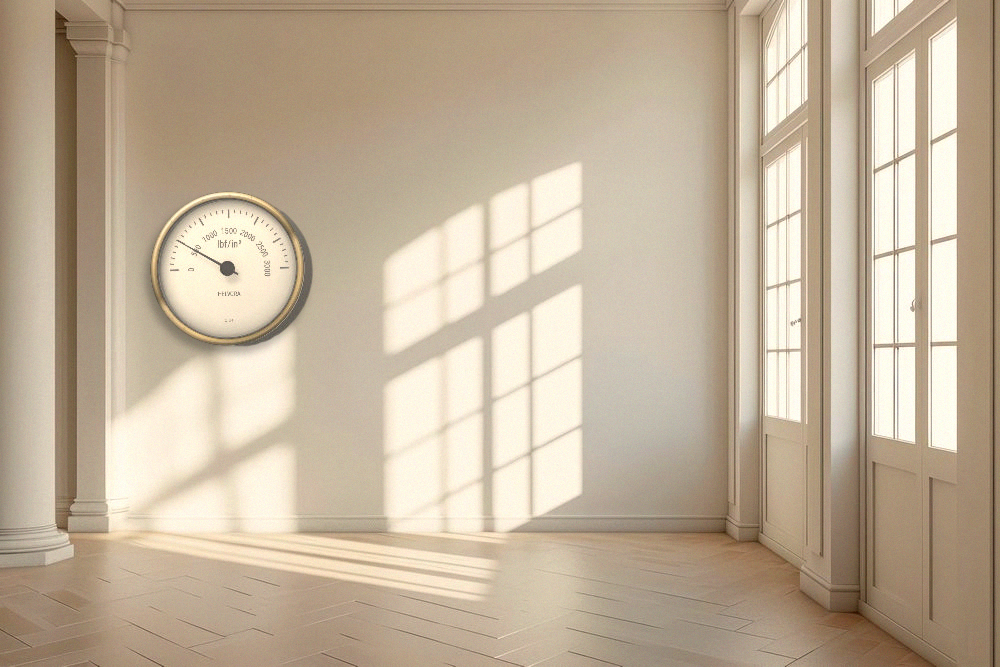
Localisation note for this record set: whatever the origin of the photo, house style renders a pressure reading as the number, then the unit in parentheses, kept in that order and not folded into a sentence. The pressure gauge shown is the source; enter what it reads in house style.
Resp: 500 (psi)
